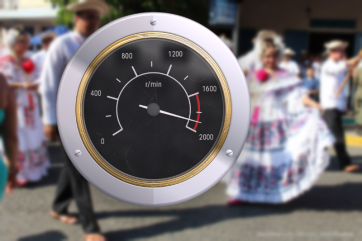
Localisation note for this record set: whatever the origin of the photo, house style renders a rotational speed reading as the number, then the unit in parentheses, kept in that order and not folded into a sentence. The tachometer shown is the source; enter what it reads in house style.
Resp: 1900 (rpm)
